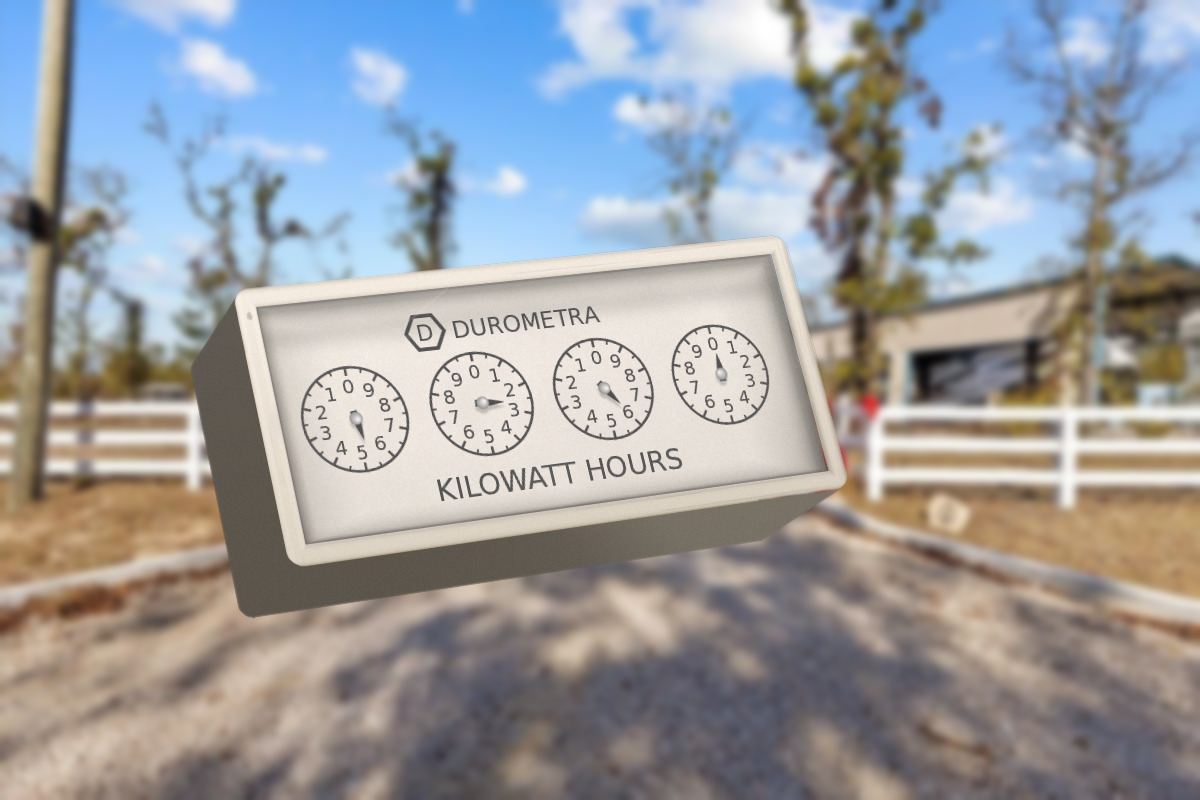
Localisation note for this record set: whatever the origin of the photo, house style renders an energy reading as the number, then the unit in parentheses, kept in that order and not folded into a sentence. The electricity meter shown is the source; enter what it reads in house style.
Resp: 5260 (kWh)
